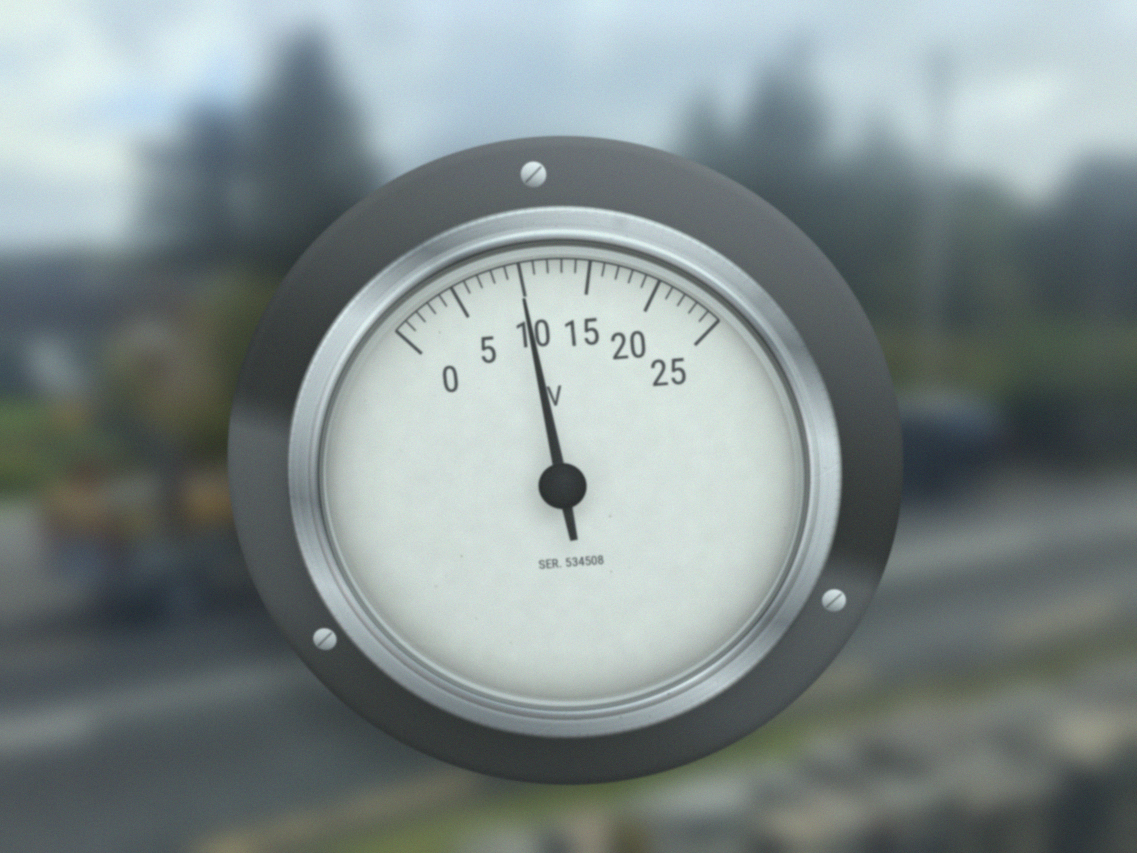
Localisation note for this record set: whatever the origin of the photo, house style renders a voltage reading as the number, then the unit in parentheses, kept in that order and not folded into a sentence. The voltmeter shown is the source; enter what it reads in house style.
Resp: 10 (V)
